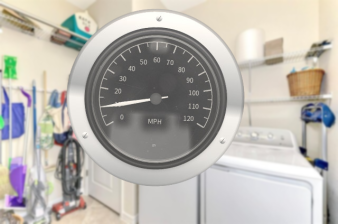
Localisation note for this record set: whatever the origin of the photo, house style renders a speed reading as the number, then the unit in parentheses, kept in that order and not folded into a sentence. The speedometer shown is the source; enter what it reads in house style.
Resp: 10 (mph)
